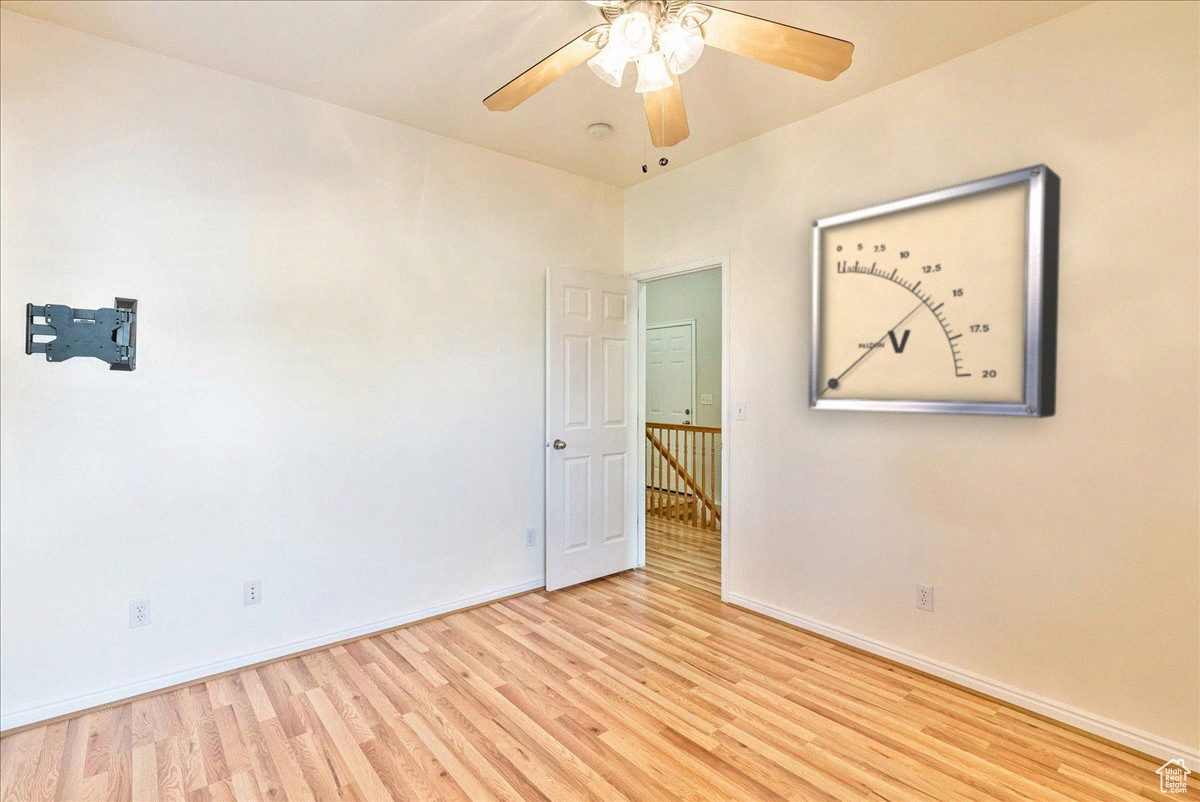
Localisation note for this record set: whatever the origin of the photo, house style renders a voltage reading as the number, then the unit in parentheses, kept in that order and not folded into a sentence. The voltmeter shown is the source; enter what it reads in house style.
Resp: 14 (V)
